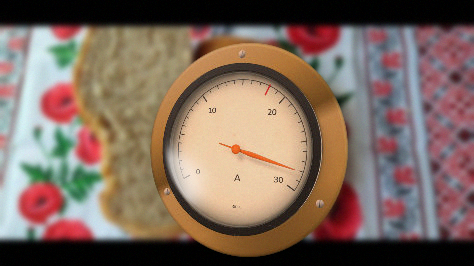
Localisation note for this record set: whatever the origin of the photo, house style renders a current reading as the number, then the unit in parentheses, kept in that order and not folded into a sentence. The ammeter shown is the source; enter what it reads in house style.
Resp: 28 (A)
